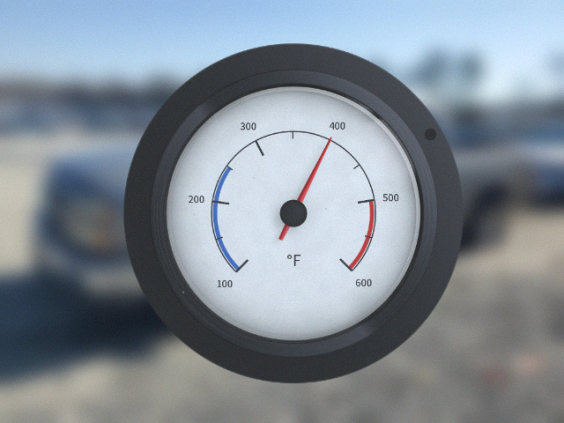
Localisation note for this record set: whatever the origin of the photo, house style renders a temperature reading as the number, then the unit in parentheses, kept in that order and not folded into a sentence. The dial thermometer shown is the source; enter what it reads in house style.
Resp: 400 (°F)
